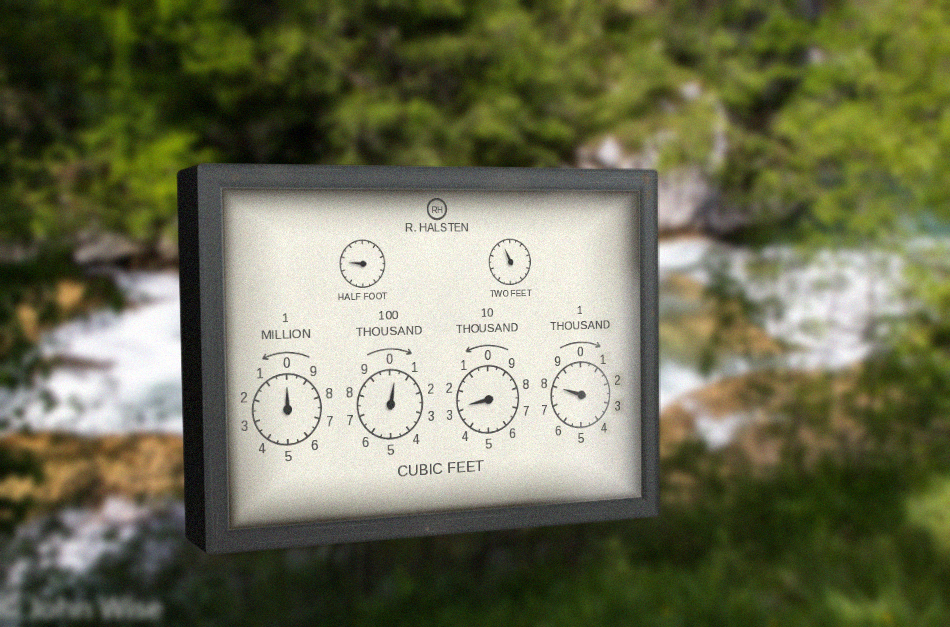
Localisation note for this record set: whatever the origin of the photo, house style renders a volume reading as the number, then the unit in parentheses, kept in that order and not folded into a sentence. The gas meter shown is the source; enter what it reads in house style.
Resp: 2800 (ft³)
